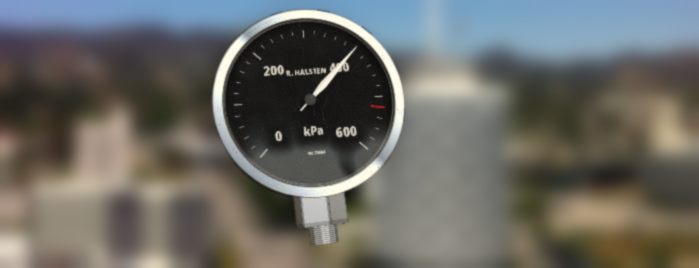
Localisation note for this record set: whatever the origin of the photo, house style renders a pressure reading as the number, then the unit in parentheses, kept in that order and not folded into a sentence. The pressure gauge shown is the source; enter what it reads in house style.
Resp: 400 (kPa)
